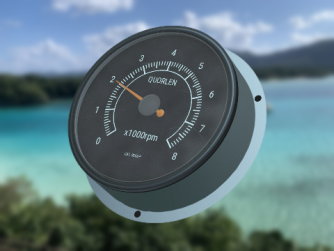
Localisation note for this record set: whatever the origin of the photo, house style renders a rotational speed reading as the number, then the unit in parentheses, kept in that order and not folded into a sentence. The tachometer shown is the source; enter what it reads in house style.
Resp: 2000 (rpm)
